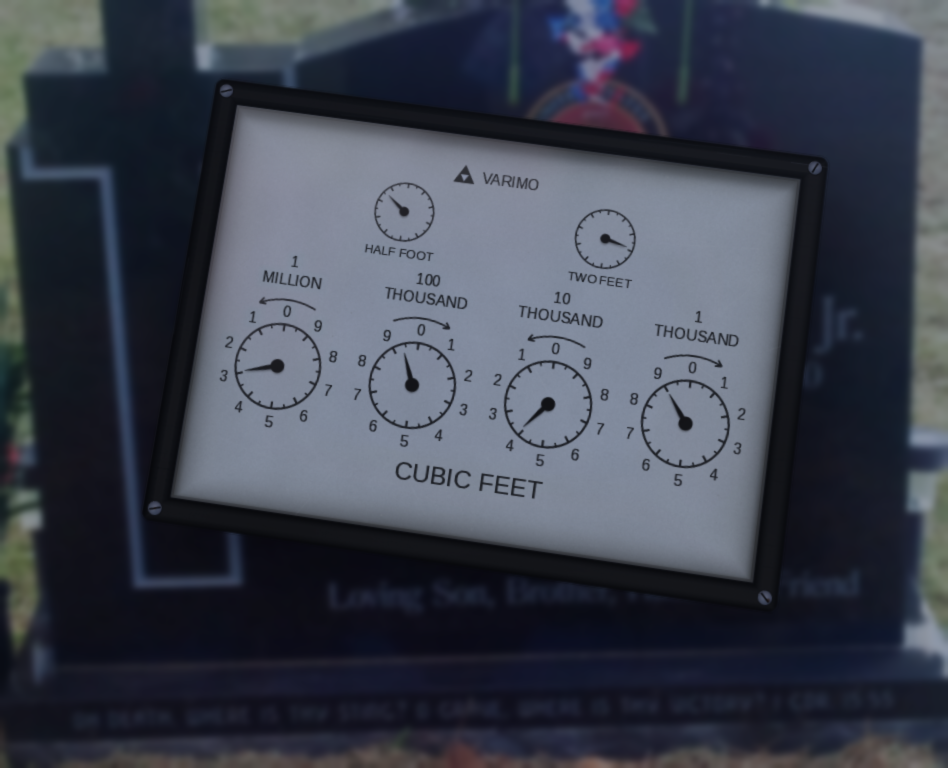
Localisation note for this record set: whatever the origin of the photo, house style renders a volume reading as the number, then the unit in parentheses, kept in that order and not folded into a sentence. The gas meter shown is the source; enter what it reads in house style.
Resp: 293900 (ft³)
